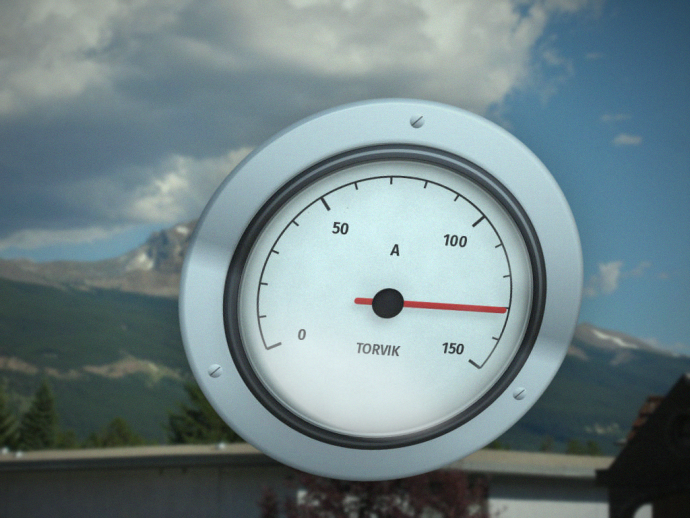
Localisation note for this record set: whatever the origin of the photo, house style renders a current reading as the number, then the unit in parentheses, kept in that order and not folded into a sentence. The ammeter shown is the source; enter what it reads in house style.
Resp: 130 (A)
